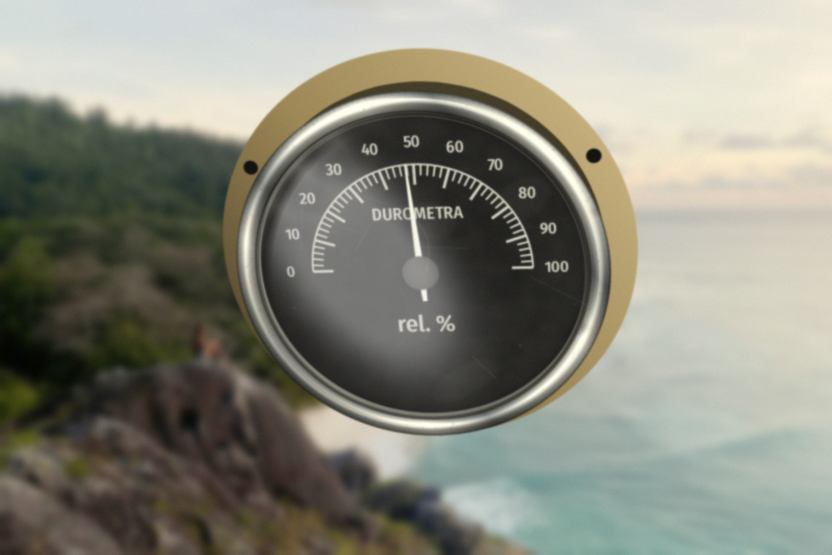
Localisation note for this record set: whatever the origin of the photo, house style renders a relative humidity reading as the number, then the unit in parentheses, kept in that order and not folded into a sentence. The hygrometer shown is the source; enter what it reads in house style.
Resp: 48 (%)
